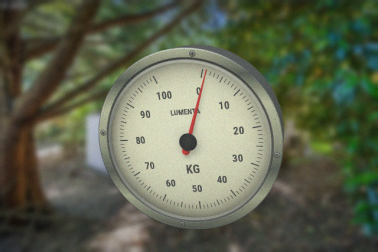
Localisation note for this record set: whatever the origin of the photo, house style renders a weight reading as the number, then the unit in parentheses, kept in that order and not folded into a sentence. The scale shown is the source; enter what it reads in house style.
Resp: 1 (kg)
